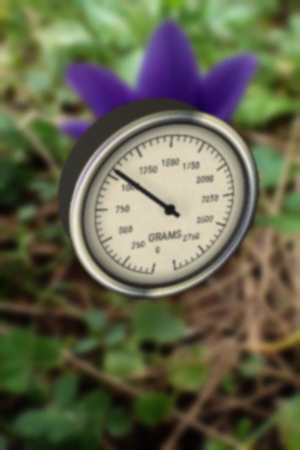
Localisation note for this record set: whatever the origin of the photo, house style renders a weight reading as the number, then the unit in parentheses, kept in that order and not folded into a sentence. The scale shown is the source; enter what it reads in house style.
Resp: 1050 (g)
